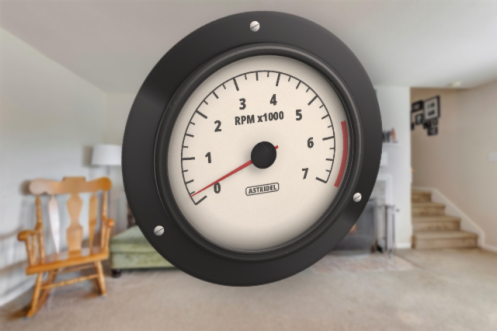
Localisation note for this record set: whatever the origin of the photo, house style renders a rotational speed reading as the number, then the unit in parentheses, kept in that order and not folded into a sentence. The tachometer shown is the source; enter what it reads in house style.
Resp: 250 (rpm)
